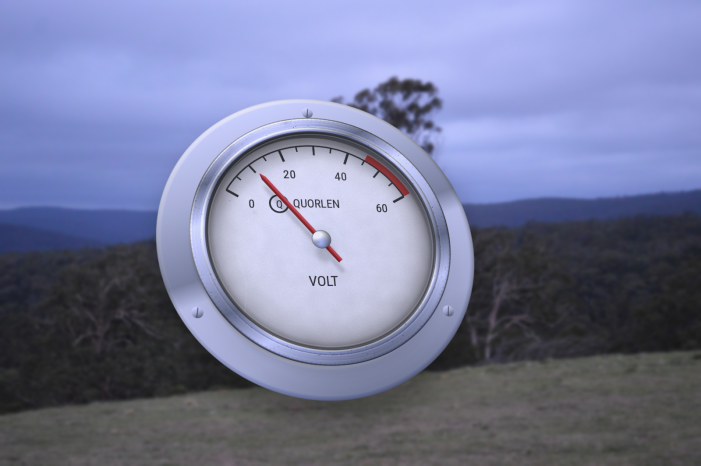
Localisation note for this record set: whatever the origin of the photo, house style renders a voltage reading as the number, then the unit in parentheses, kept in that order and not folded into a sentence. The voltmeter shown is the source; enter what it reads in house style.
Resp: 10 (V)
